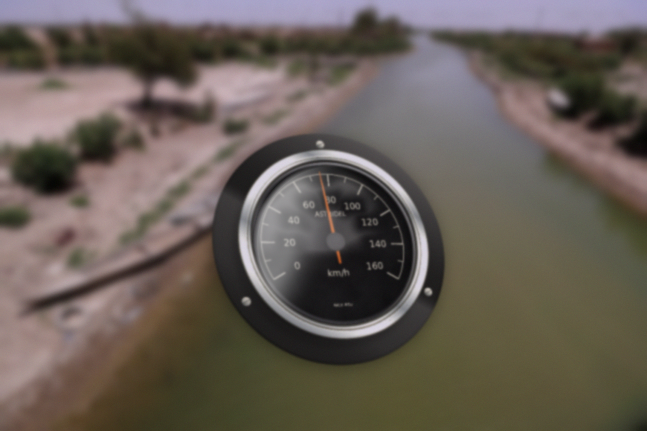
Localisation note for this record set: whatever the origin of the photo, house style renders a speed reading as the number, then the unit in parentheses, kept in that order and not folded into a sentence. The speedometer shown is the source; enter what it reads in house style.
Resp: 75 (km/h)
